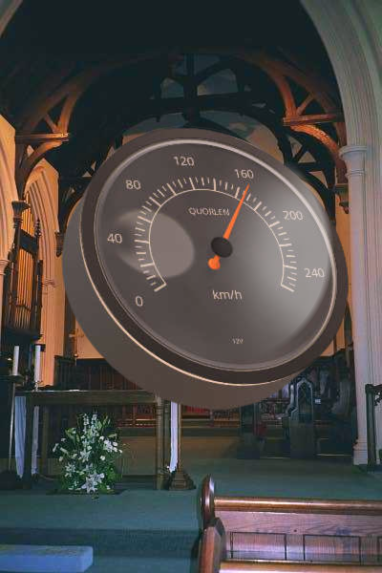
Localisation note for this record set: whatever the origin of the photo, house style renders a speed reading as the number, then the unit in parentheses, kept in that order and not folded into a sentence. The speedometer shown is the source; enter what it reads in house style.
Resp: 165 (km/h)
